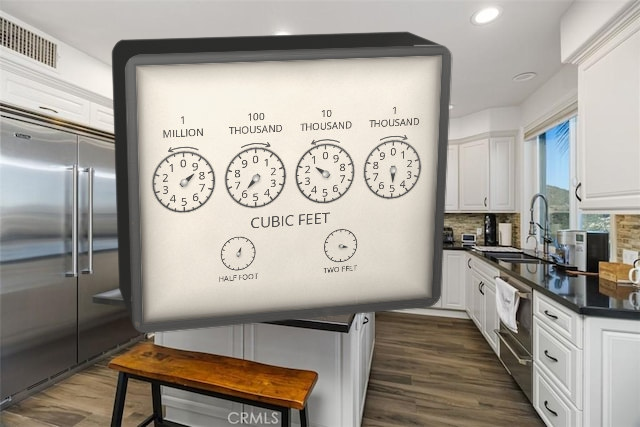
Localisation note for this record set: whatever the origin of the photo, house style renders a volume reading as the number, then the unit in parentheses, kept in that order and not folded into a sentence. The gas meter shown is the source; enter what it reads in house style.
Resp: 861500 (ft³)
